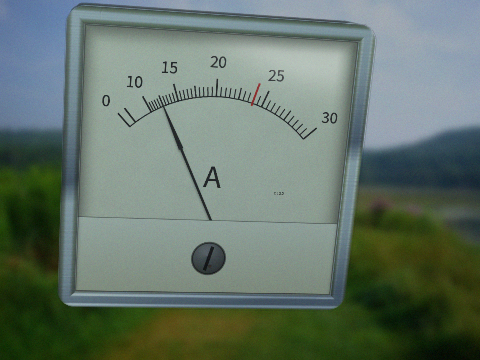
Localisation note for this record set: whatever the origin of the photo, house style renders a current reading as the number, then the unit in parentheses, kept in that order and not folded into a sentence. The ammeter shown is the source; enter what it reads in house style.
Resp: 12.5 (A)
